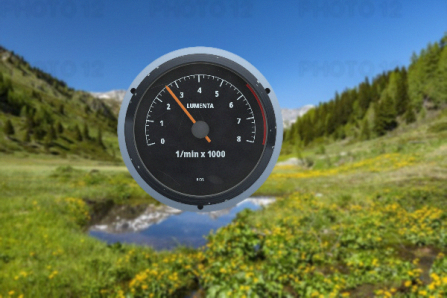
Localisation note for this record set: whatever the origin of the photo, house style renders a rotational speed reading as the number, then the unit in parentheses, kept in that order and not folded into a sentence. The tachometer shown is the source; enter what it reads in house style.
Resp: 2600 (rpm)
